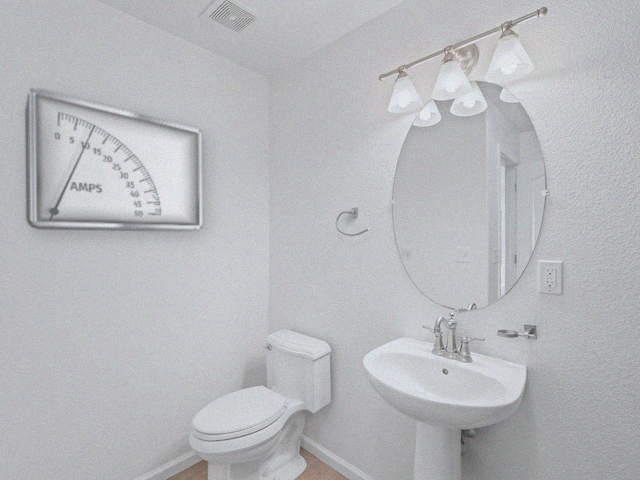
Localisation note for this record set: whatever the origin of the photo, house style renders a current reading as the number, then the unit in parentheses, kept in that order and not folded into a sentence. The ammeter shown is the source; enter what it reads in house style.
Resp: 10 (A)
